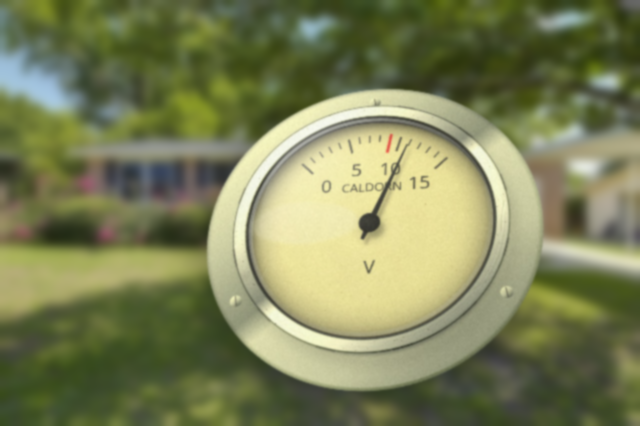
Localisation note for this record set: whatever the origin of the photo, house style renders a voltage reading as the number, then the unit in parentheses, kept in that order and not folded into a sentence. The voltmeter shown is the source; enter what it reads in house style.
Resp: 11 (V)
